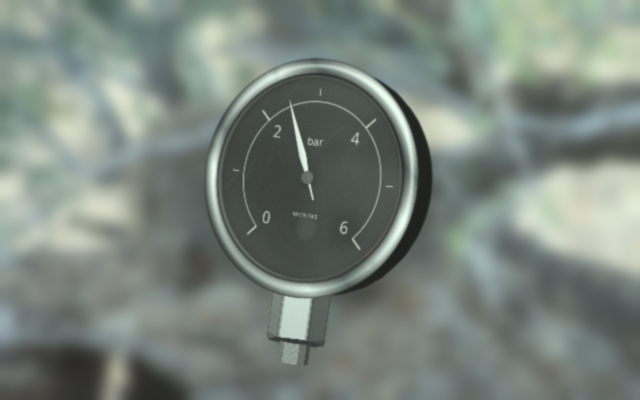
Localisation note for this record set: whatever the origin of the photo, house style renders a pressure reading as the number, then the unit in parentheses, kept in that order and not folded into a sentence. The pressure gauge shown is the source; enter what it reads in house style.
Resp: 2.5 (bar)
